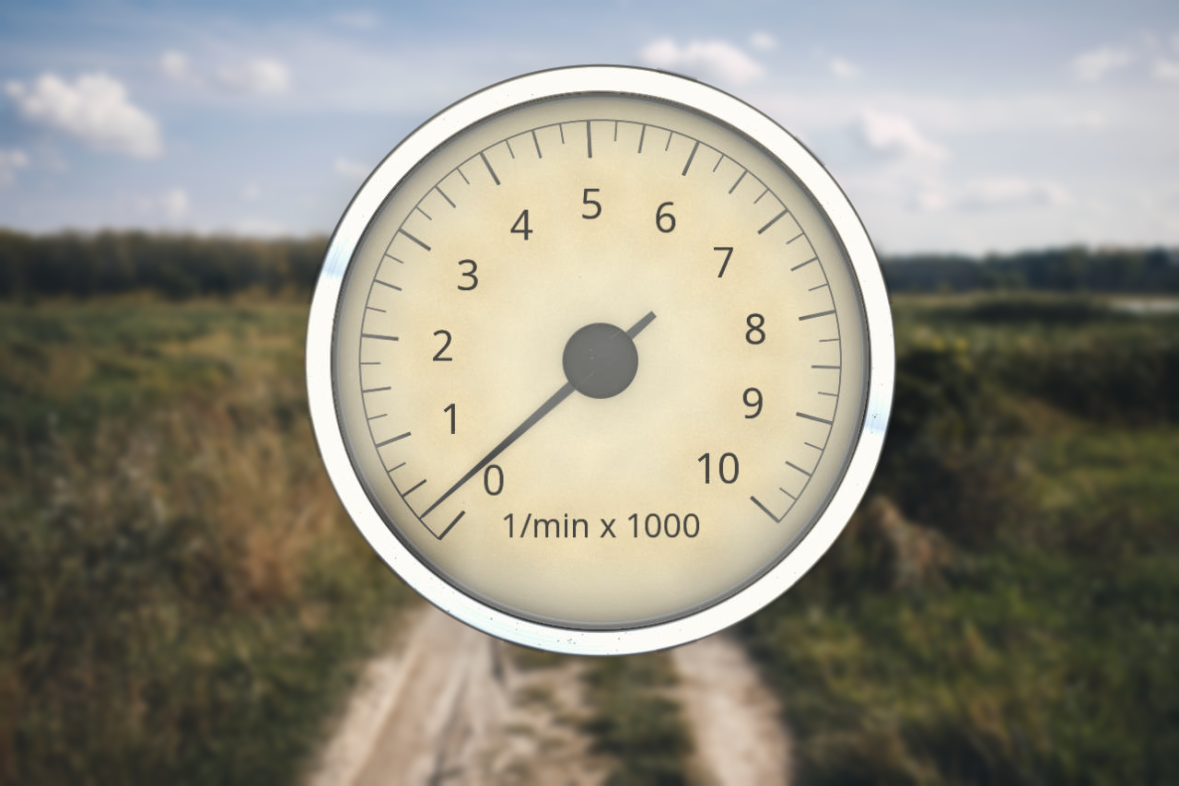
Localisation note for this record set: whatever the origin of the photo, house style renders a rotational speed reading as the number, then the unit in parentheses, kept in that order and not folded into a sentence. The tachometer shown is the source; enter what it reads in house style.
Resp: 250 (rpm)
